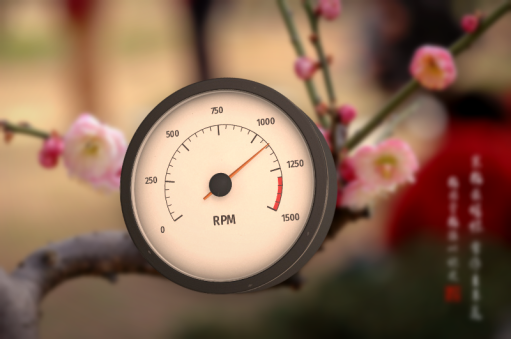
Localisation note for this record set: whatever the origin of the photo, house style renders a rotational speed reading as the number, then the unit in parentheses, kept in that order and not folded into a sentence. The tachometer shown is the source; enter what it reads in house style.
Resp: 1100 (rpm)
